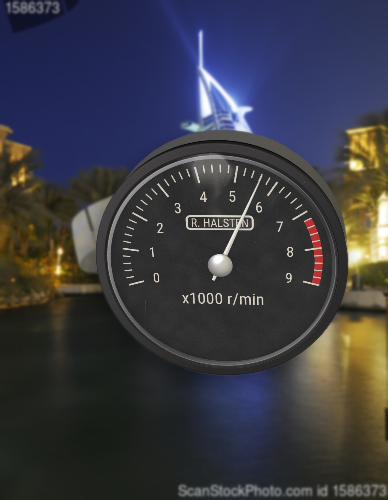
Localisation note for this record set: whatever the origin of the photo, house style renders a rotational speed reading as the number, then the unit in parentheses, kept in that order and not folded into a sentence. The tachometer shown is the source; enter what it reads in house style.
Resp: 5600 (rpm)
